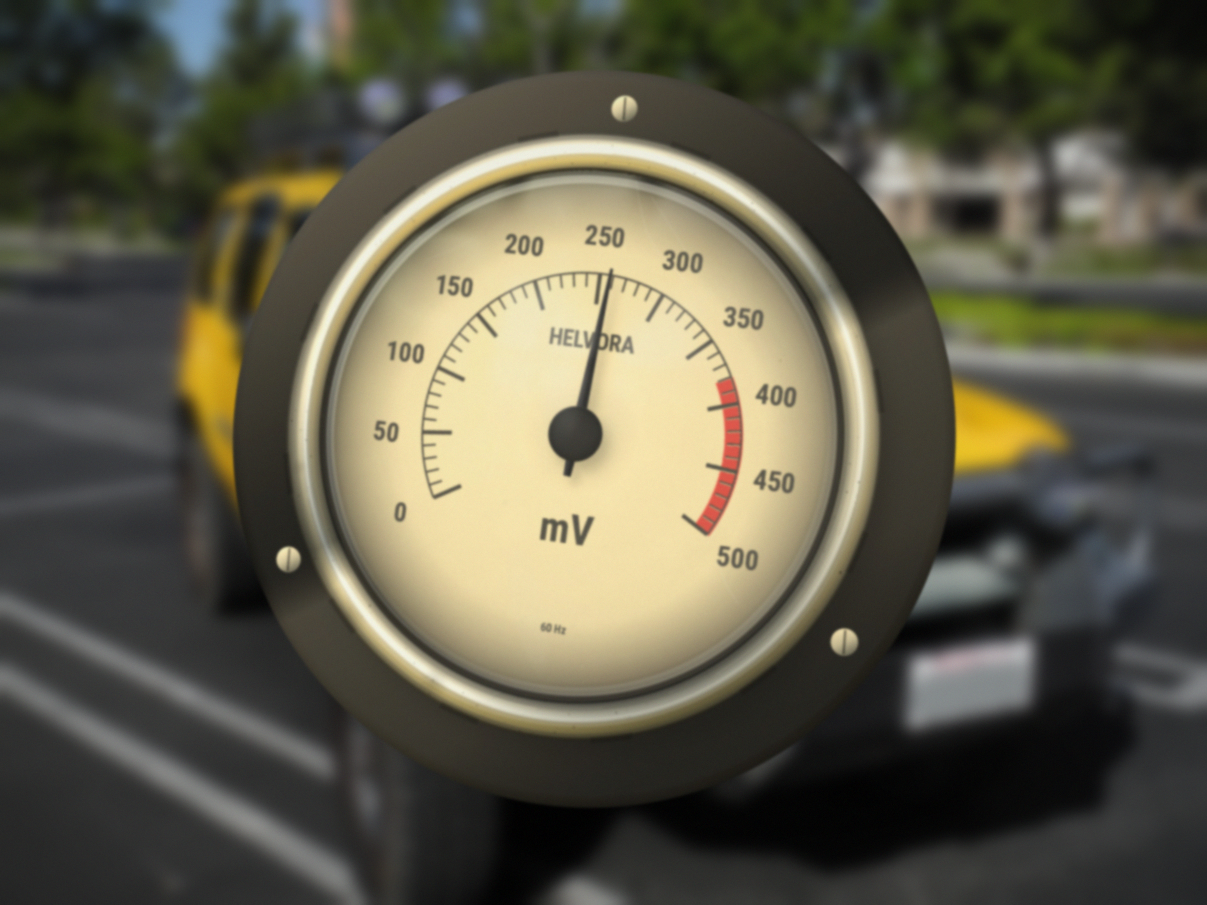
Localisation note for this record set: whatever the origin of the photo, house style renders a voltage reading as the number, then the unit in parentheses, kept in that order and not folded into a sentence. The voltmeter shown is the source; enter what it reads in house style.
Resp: 260 (mV)
